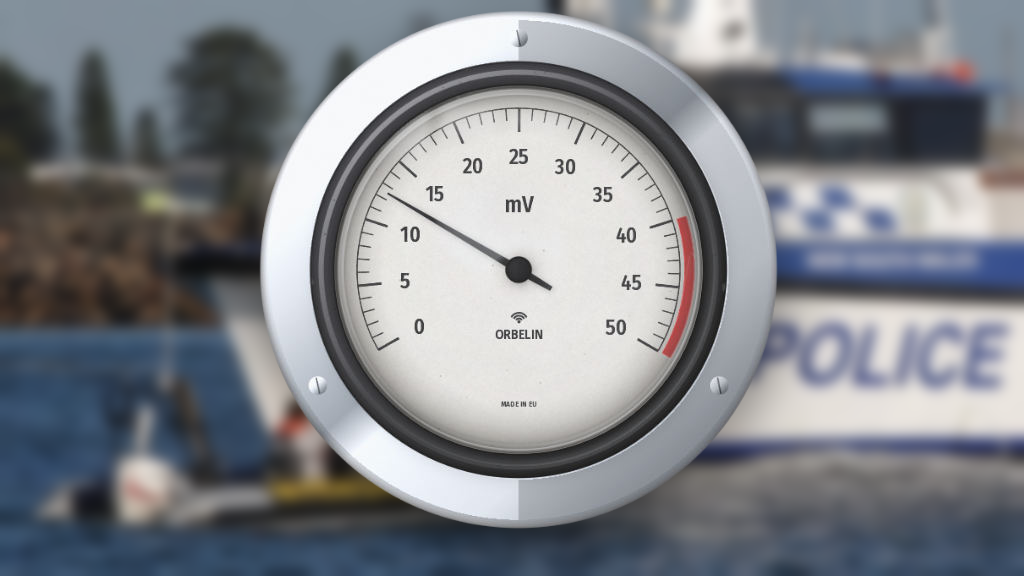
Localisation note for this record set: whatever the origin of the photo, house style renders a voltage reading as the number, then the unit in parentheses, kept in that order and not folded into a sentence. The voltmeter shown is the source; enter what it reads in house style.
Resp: 12.5 (mV)
